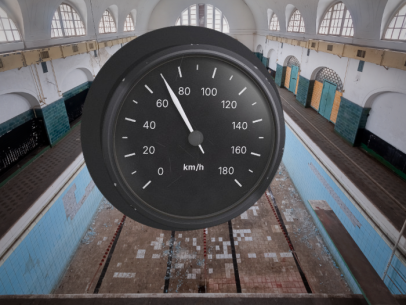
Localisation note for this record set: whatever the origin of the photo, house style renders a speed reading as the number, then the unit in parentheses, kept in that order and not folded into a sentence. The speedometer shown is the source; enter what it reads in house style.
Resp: 70 (km/h)
